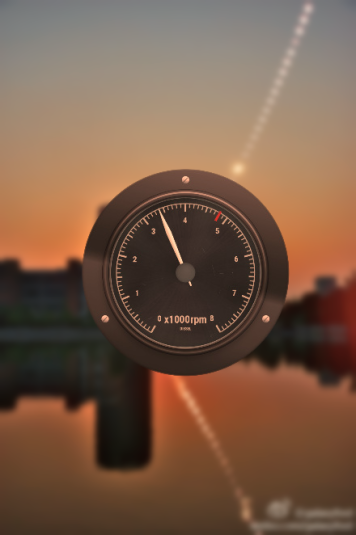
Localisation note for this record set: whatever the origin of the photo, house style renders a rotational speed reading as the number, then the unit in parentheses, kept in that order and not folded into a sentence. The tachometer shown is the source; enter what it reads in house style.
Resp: 3400 (rpm)
